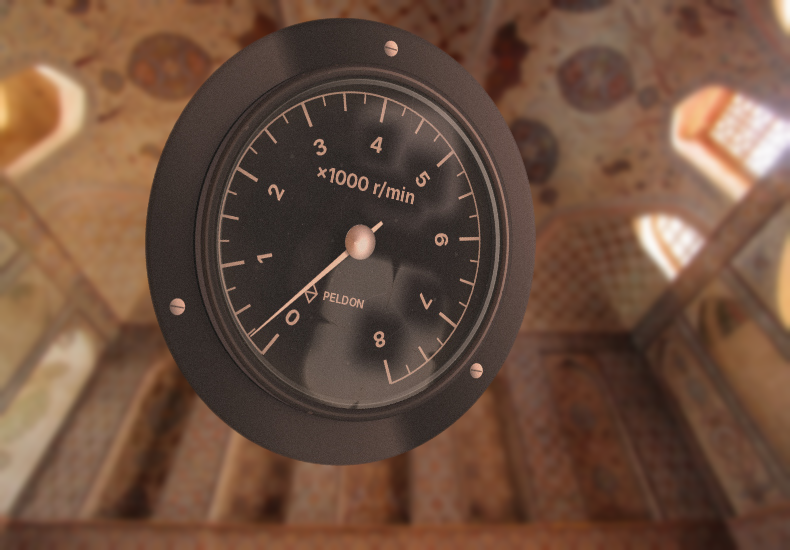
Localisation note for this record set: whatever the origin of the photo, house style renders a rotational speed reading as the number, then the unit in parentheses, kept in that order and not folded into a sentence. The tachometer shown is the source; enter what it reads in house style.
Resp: 250 (rpm)
